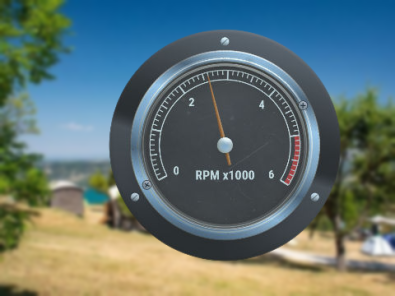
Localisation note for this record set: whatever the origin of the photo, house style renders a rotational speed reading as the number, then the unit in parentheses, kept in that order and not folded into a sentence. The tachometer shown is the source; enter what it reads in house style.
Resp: 2600 (rpm)
